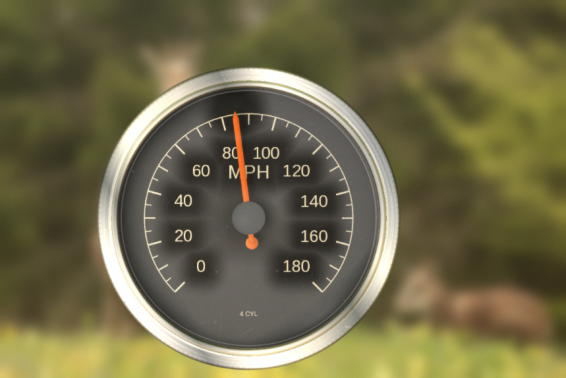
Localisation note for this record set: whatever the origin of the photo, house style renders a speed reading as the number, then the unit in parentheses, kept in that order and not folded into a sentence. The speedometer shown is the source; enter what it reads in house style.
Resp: 85 (mph)
